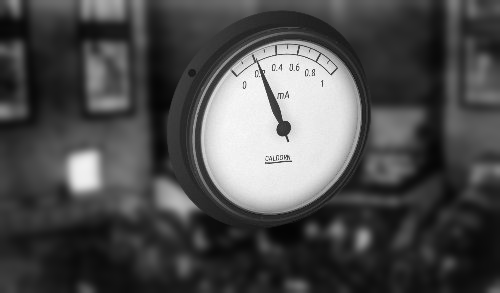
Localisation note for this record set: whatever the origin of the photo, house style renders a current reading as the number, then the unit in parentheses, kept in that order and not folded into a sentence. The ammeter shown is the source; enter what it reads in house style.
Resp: 0.2 (mA)
